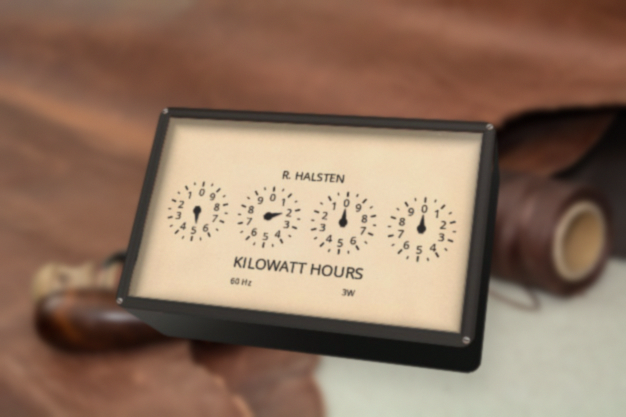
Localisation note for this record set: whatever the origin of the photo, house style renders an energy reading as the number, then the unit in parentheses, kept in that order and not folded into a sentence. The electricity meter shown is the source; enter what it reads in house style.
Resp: 5200 (kWh)
